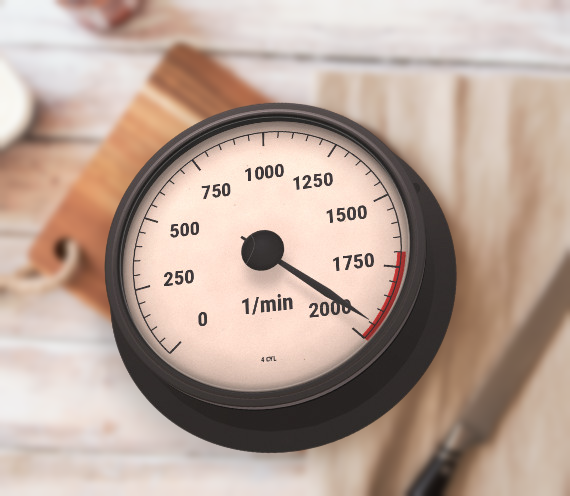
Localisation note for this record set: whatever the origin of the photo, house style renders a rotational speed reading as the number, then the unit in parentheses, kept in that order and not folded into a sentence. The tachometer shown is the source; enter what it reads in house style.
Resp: 1950 (rpm)
